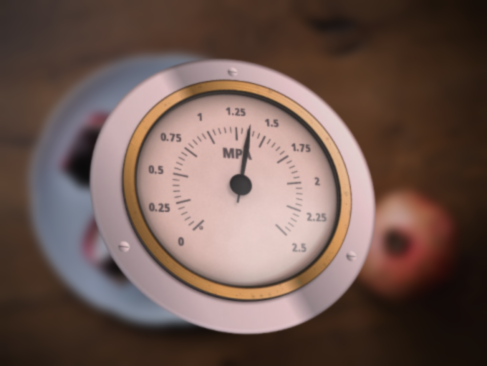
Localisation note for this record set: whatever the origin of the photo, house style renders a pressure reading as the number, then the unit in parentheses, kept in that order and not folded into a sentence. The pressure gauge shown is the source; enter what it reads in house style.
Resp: 1.35 (MPa)
